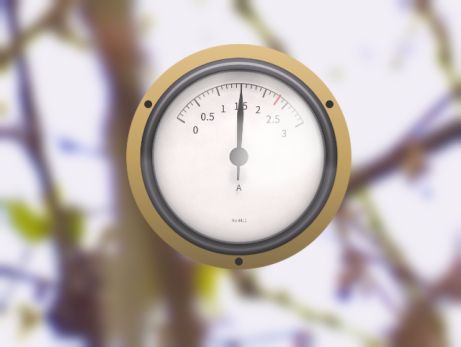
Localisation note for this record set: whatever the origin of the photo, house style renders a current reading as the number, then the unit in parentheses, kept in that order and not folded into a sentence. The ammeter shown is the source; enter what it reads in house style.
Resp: 1.5 (A)
